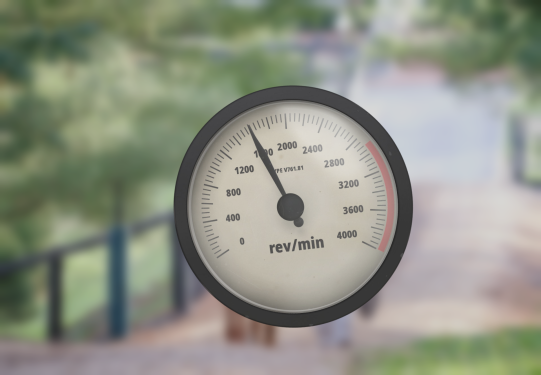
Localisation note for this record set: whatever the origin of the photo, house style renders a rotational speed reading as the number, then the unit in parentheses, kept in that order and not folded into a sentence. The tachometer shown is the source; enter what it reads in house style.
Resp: 1600 (rpm)
